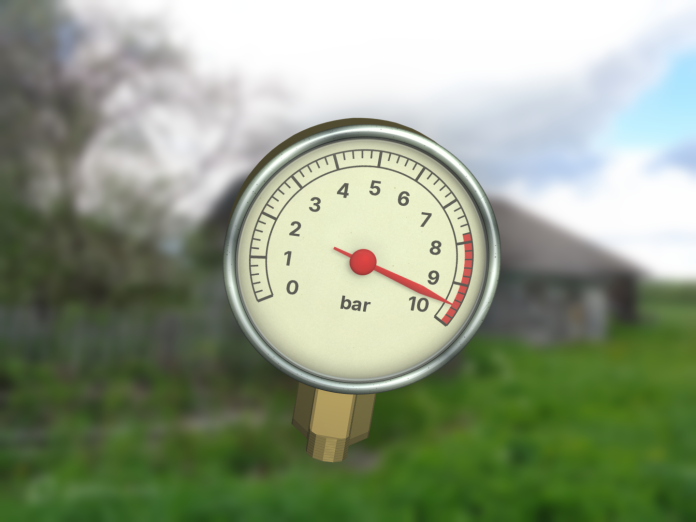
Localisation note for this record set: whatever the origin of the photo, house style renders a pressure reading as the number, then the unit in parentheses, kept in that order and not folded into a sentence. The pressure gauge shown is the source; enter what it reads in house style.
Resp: 9.5 (bar)
